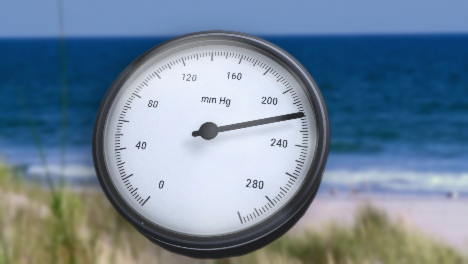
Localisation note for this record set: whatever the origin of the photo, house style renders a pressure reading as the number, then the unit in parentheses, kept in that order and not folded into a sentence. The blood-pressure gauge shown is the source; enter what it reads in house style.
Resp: 220 (mmHg)
